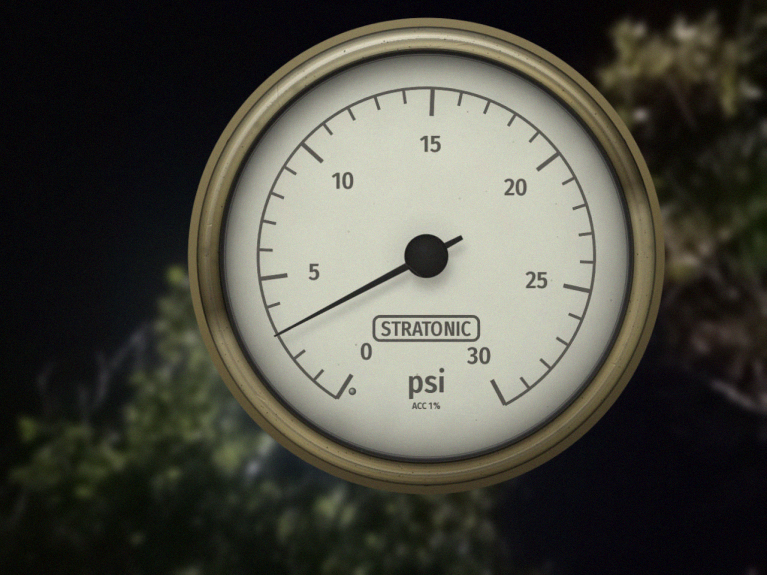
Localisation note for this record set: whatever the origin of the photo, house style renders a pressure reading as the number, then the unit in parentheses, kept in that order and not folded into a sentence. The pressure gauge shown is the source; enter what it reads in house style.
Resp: 3 (psi)
